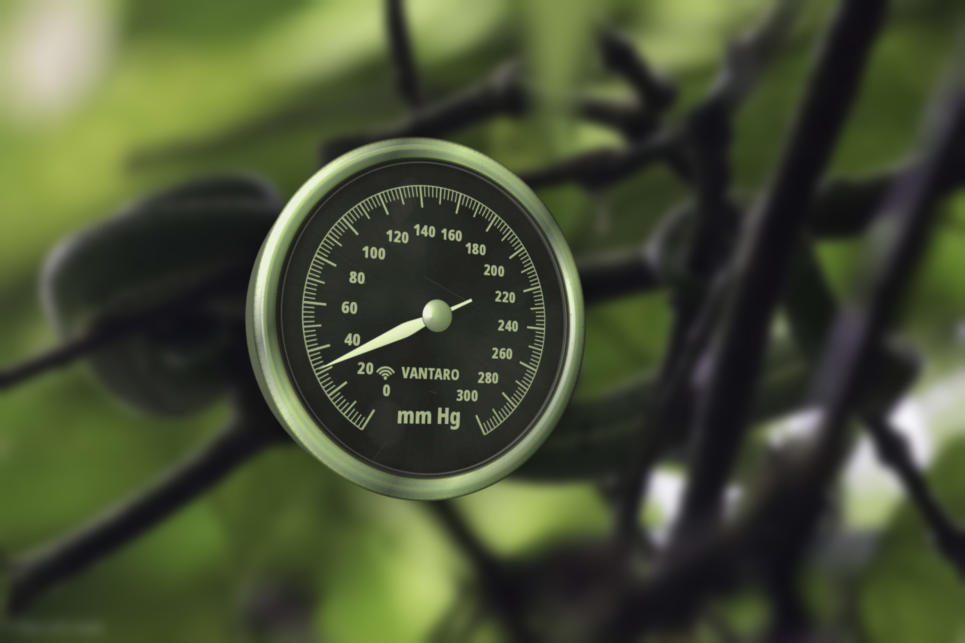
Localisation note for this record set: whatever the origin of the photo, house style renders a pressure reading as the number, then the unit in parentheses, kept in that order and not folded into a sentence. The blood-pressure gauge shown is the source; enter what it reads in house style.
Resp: 32 (mmHg)
